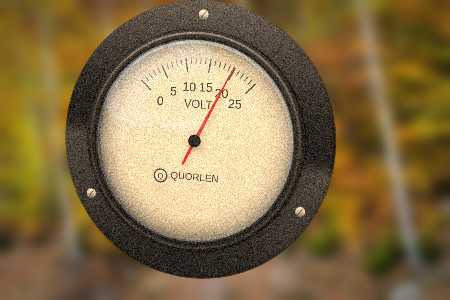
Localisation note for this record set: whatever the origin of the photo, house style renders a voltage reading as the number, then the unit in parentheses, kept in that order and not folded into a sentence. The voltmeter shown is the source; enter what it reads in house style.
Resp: 20 (V)
